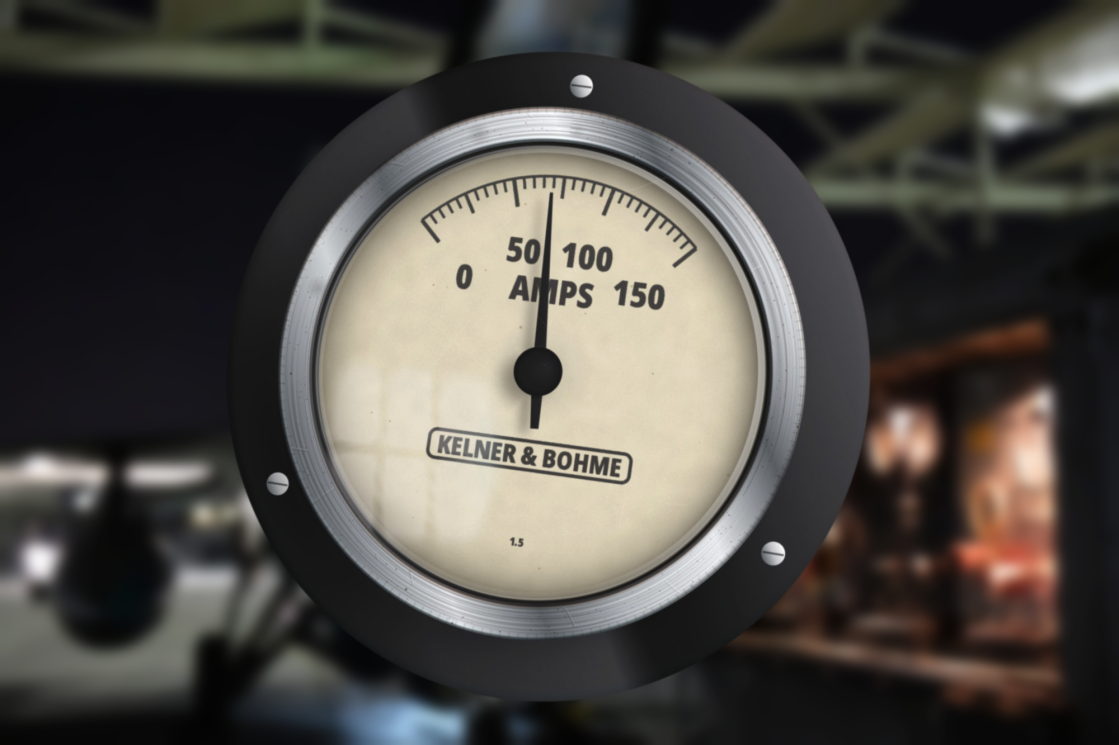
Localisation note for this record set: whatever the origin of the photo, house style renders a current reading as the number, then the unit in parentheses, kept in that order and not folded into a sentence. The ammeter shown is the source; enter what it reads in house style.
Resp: 70 (A)
